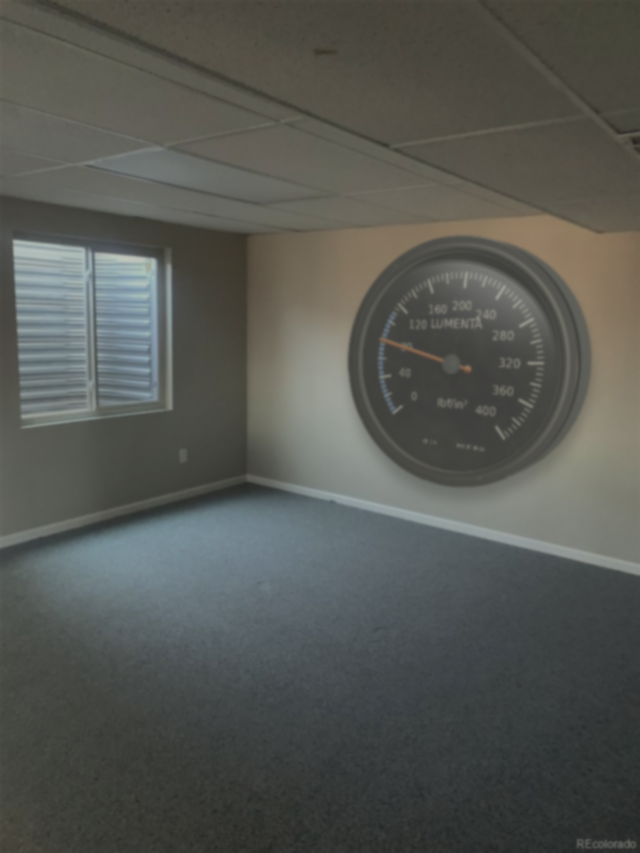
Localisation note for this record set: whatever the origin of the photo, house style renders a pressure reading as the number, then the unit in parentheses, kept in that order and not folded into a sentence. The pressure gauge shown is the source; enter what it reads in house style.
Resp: 80 (psi)
